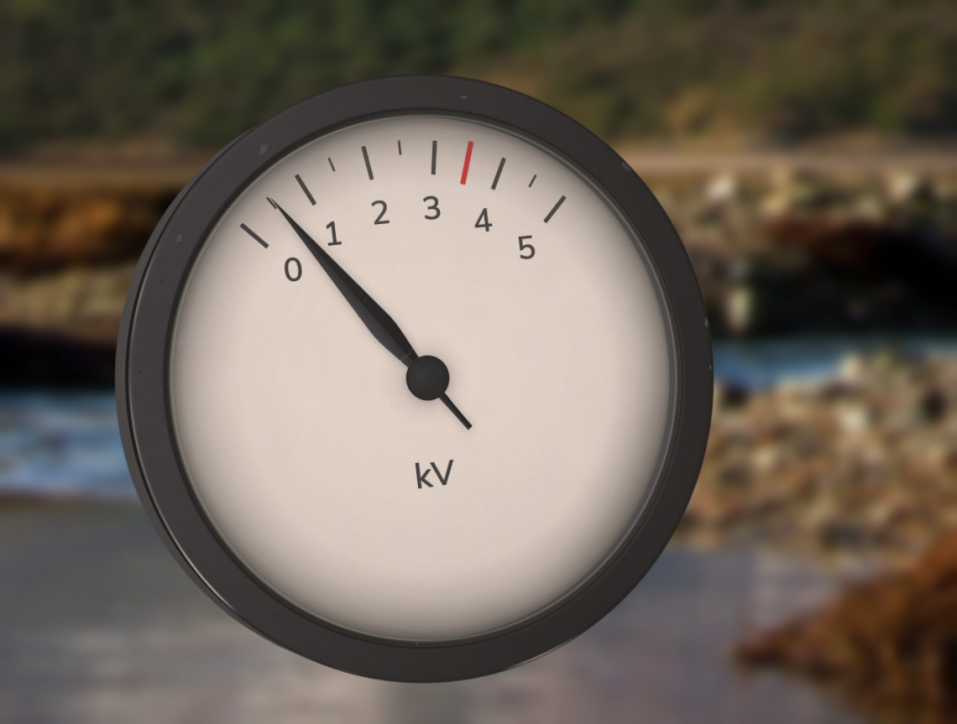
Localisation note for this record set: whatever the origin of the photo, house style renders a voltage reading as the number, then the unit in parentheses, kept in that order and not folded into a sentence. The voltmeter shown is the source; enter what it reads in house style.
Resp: 0.5 (kV)
